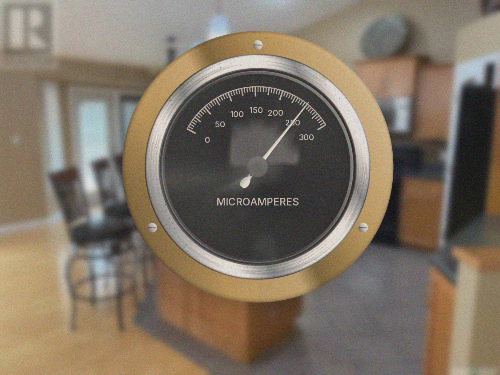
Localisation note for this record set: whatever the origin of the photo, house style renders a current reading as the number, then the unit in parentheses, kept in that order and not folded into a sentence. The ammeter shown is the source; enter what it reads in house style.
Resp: 250 (µA)
